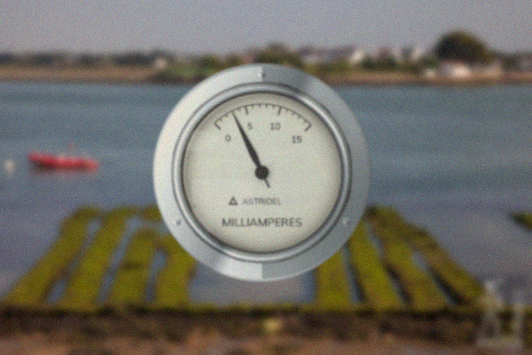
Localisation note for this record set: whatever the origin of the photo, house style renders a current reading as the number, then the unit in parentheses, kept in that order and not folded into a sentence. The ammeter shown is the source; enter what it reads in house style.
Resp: 3 (mA)
